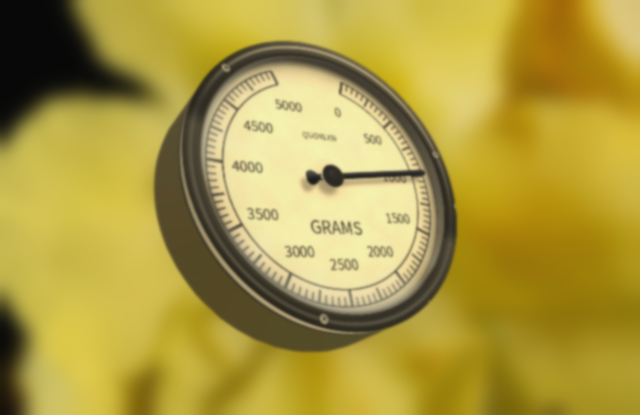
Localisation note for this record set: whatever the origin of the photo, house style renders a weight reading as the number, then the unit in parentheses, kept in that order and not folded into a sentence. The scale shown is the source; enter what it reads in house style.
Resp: 1000 (g)
